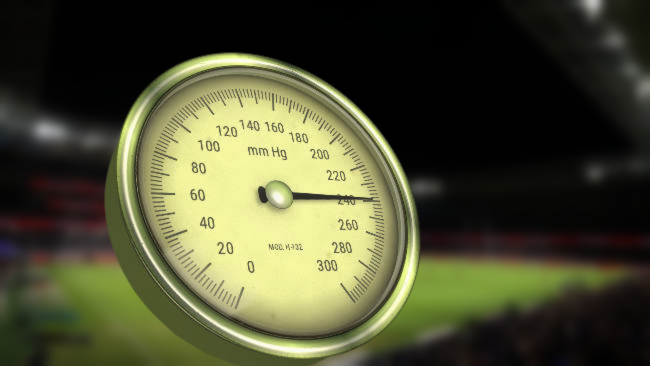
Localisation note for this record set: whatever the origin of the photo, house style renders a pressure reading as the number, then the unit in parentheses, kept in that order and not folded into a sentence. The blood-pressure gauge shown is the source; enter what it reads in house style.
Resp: 240 (mmHg)
